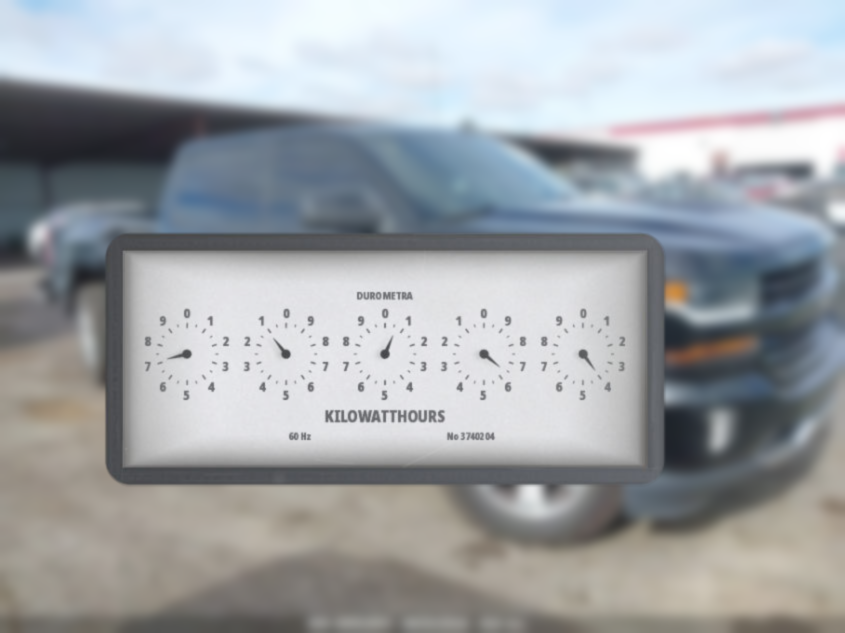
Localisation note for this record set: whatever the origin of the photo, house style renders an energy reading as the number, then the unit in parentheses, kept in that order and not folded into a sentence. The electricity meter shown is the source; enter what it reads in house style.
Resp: 71064 (kWh)
